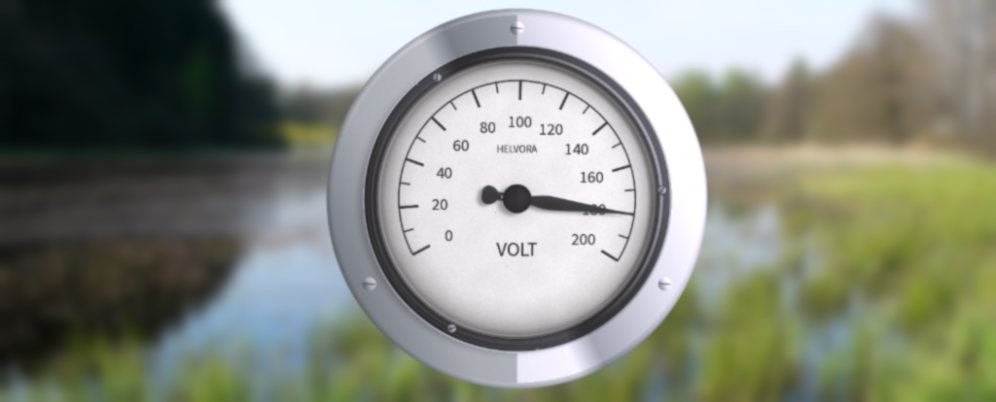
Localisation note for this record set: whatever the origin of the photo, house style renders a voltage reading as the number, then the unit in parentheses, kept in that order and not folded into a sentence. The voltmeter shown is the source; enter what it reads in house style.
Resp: 180 (V)
